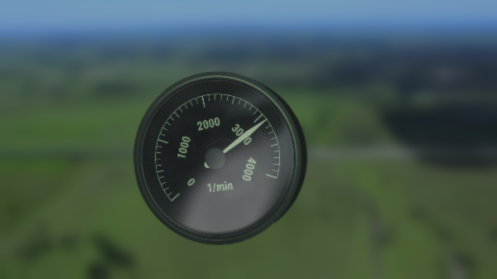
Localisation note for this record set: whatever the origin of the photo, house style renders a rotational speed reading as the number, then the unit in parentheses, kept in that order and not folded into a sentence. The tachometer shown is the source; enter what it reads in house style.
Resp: 3100 (rpm)
